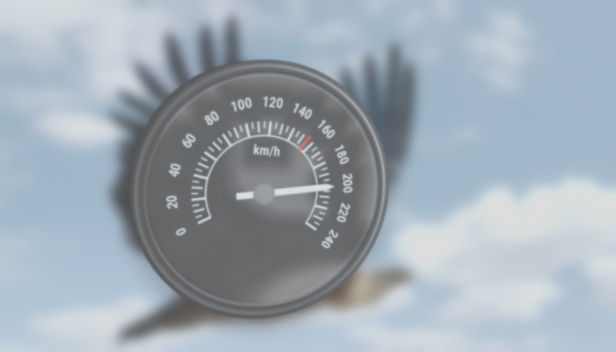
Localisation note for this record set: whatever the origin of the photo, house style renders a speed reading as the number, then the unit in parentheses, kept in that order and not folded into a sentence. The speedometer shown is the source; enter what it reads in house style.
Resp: 200 (km/h)
